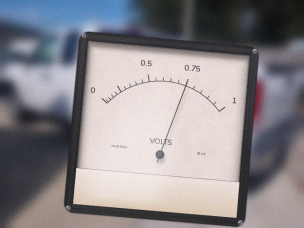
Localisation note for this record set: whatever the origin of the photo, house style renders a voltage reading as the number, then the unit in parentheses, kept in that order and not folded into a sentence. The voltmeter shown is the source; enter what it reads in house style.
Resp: 0.75 (V)
